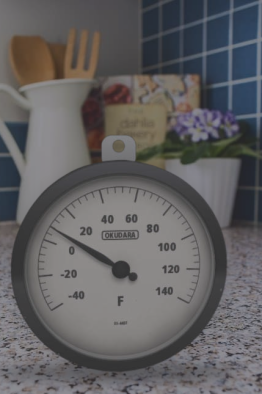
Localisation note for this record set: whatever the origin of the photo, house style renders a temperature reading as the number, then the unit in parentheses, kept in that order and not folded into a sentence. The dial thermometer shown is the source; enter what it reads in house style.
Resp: 8 (°F)
